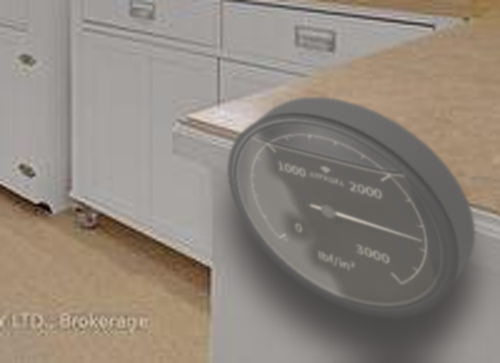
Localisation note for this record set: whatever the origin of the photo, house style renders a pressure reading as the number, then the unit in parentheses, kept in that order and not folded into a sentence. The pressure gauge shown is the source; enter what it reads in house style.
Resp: 2500 (psi)
